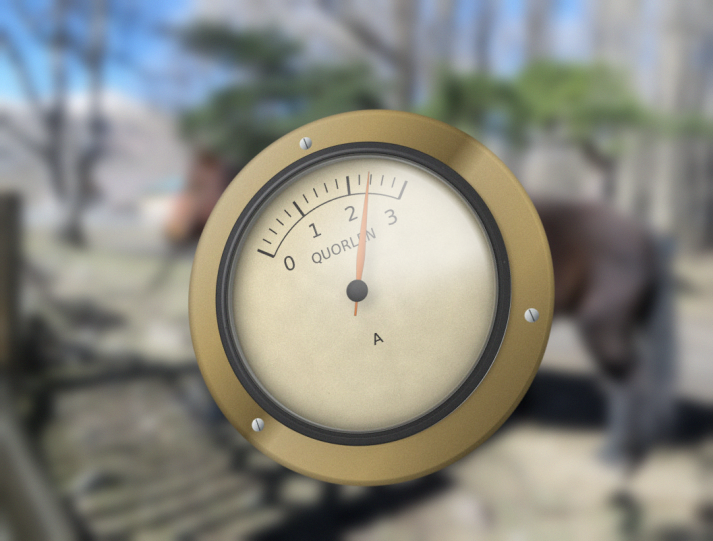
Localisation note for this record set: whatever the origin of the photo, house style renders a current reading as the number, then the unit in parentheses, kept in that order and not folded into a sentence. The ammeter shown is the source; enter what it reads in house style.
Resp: 2.4 (A)
